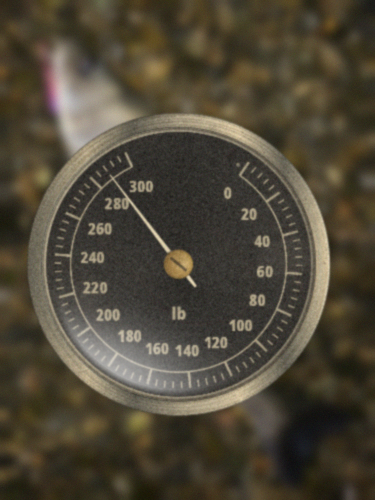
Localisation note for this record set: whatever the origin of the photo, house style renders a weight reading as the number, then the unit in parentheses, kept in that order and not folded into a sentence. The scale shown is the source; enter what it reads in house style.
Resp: 288 (lb)
